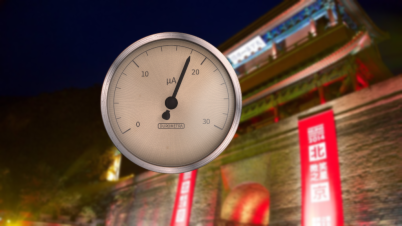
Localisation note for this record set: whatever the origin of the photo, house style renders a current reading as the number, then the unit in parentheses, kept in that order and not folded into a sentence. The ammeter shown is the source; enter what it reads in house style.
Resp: 18 (µA)
